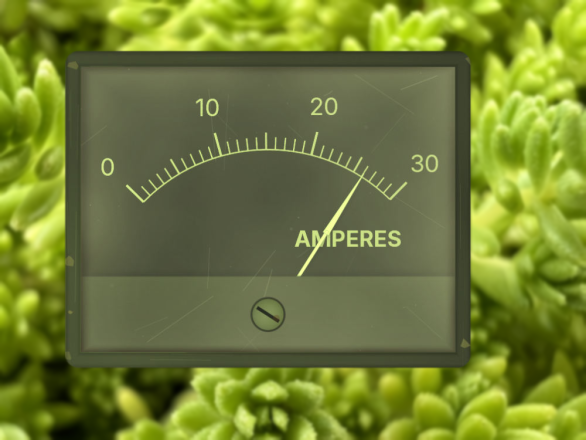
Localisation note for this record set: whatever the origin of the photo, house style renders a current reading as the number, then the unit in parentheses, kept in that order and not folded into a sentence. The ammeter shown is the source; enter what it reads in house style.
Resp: 26 (A)
